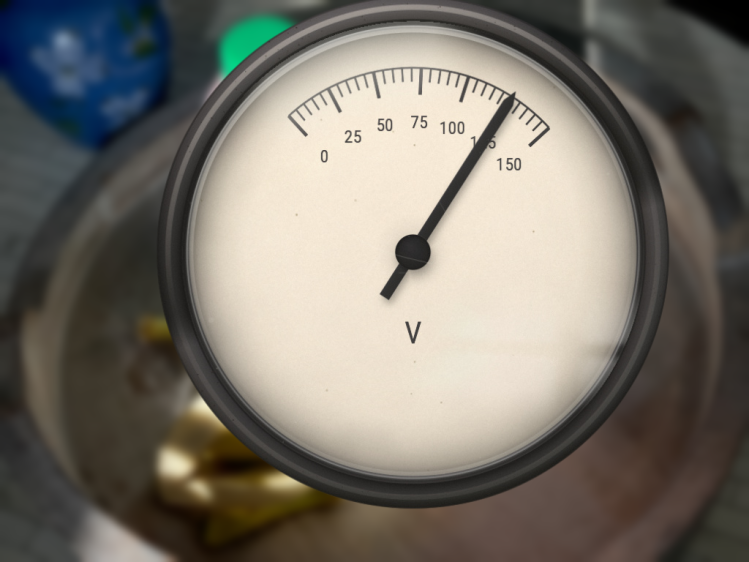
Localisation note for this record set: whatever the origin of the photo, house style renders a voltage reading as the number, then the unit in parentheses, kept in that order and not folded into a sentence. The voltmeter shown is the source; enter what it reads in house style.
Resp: 125 (V)
